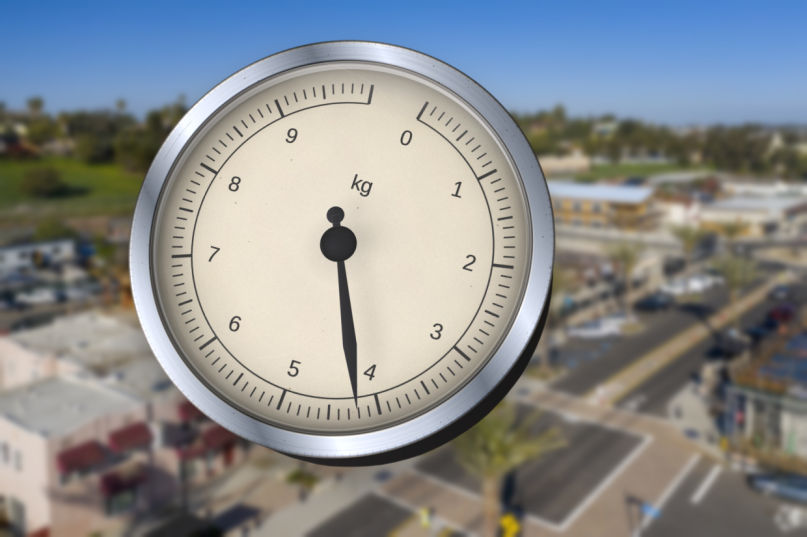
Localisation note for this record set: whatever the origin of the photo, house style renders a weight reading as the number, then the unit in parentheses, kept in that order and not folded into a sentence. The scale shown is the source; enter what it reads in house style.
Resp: 4.2 (kg)
